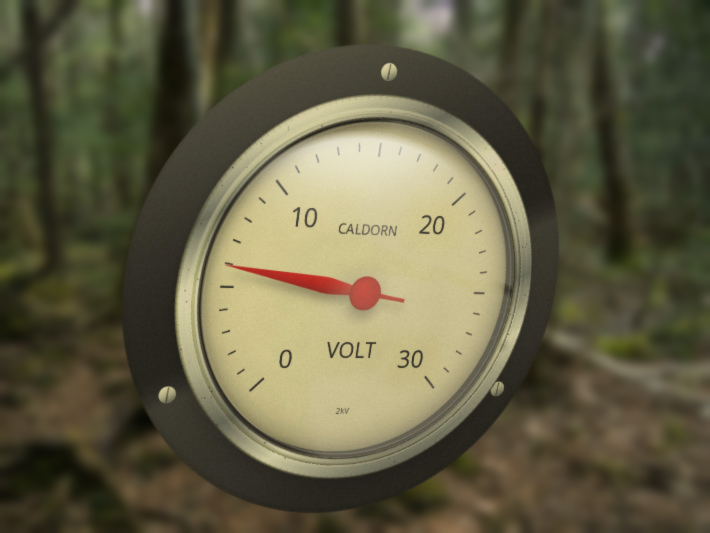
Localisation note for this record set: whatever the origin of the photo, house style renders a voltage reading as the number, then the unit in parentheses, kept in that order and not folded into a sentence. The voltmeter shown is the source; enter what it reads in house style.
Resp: 6 (V)
